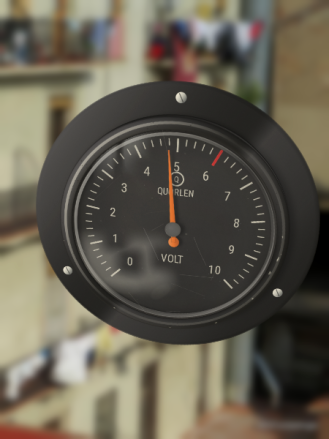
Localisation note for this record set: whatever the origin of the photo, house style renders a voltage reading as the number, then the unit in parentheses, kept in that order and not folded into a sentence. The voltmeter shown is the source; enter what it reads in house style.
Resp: 4.8 (V)
